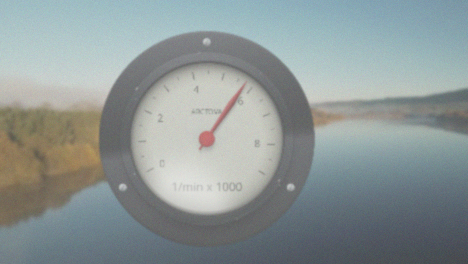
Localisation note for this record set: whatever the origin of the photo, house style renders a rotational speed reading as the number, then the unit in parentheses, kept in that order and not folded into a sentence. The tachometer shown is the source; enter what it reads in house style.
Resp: 5750 (rpm)
